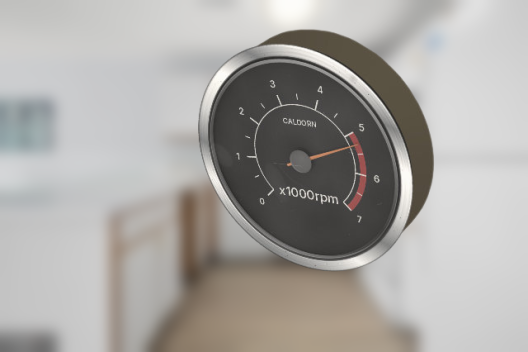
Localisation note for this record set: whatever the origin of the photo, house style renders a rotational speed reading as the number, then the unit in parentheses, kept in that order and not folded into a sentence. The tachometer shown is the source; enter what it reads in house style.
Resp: 5250 (rpm)
